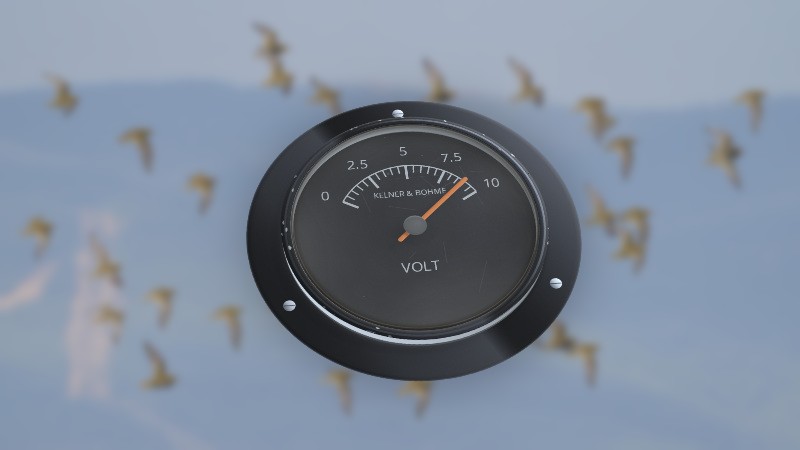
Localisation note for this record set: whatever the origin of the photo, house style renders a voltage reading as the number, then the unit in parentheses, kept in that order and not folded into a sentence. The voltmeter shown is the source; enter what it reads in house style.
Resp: 9 (V)
